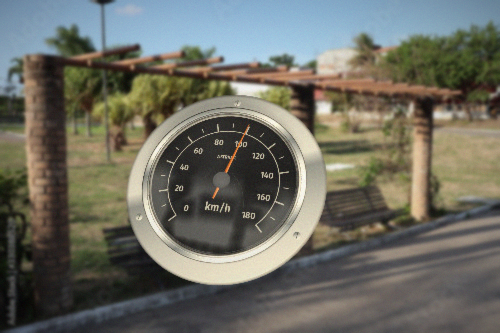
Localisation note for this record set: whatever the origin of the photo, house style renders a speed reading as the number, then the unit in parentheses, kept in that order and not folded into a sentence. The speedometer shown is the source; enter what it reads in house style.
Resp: 100 (km/h)
